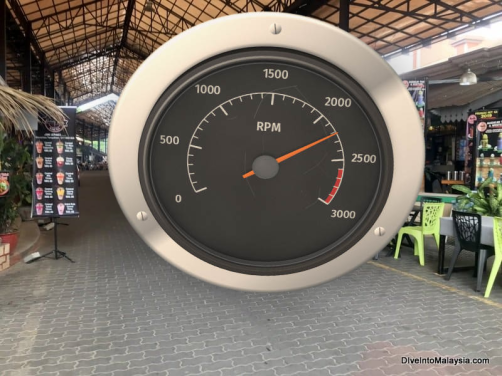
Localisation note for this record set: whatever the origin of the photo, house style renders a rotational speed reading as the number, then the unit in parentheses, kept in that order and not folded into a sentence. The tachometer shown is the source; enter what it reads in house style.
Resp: 2200 (rpm)
